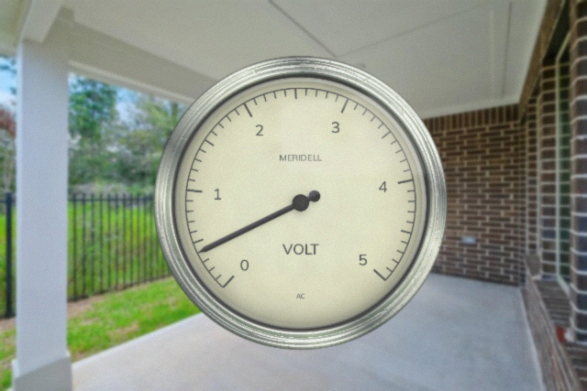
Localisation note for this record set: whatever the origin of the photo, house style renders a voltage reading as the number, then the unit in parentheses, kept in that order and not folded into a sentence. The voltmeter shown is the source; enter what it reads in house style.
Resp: 0.4 (V)
